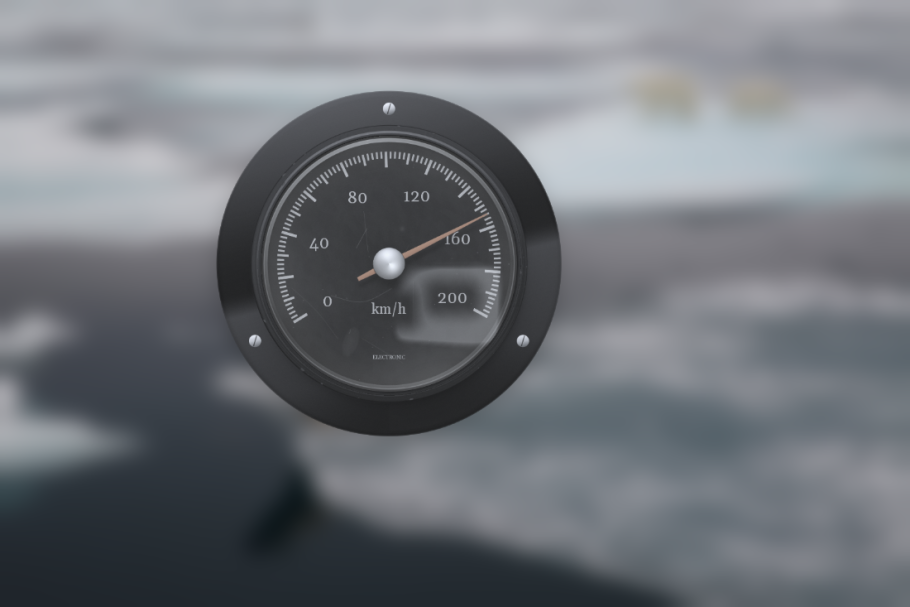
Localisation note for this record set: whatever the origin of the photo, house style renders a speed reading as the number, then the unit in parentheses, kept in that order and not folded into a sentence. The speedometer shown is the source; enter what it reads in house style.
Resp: 154 (km/h)
